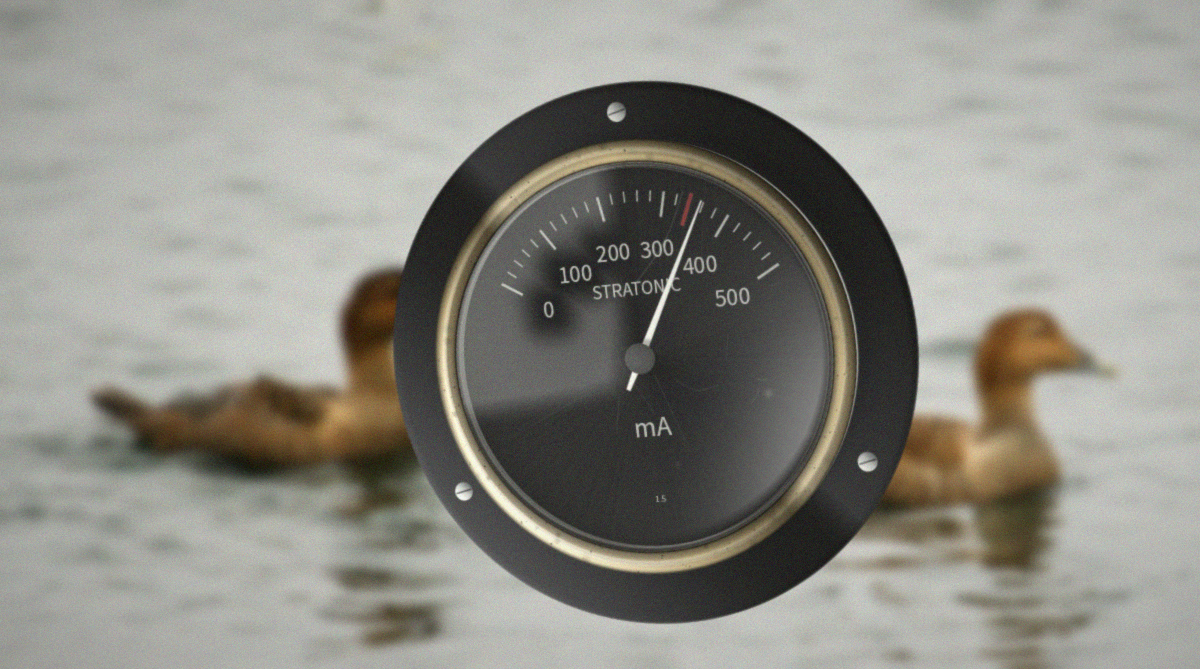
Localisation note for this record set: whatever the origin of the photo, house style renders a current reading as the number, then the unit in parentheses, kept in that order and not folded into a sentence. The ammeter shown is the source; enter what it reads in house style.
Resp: 360 (mA)
